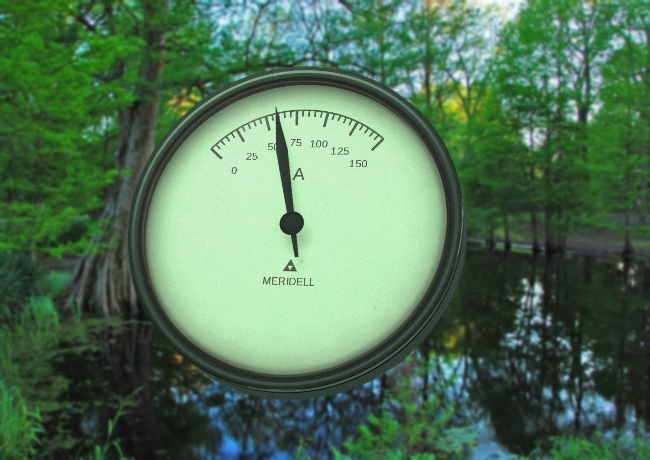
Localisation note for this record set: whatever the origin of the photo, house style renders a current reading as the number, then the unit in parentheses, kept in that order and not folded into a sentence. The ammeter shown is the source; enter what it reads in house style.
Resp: 60 (A)
